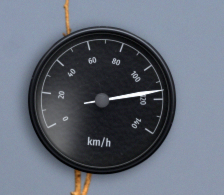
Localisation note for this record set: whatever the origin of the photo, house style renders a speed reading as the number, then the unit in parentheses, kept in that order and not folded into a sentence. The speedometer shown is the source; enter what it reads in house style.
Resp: 115 (km/h)
